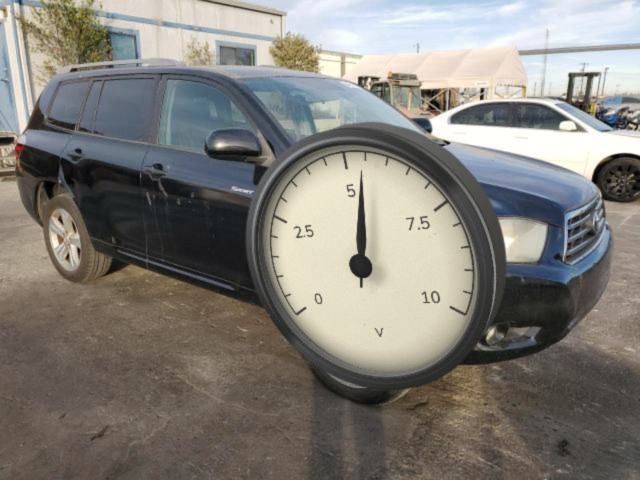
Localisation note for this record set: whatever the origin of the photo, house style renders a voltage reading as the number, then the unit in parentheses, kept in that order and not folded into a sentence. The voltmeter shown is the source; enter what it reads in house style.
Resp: 5.5 (V)
